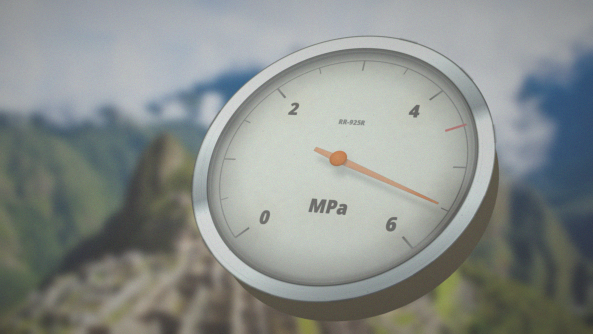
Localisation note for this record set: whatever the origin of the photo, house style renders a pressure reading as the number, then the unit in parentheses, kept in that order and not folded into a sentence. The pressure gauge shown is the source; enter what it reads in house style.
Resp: 5.5 (MPa)
